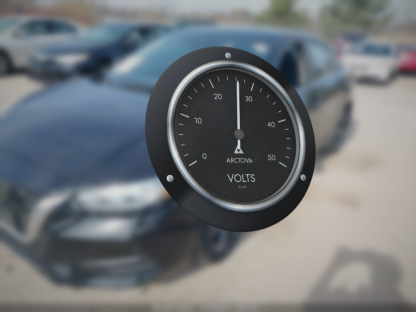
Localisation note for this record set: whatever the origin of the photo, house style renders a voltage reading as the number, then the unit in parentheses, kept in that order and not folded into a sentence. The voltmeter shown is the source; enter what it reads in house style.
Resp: 26 (V)
